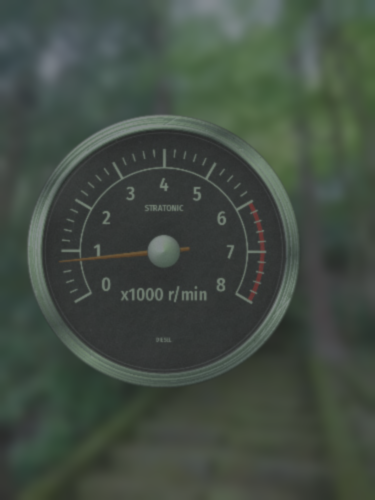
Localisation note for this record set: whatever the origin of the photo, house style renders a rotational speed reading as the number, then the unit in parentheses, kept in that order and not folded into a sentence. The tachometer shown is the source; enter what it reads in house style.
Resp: 800 (rpm)
